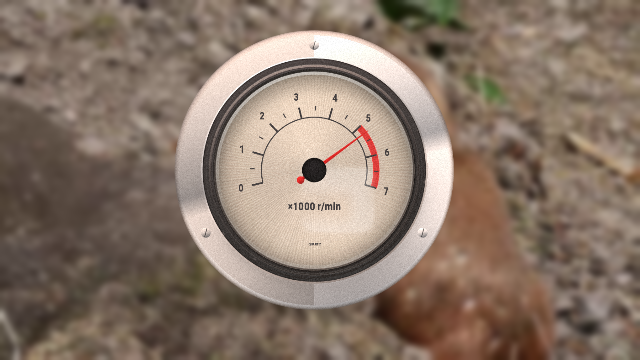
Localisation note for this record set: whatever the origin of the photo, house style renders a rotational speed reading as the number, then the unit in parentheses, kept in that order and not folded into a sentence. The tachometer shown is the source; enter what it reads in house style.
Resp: 5250 (rpm)
